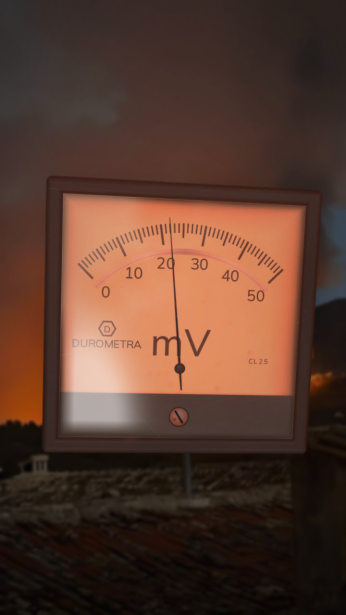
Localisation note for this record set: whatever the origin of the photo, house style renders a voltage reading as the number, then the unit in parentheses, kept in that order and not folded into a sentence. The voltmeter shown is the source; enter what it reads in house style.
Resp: 22 (mV)
